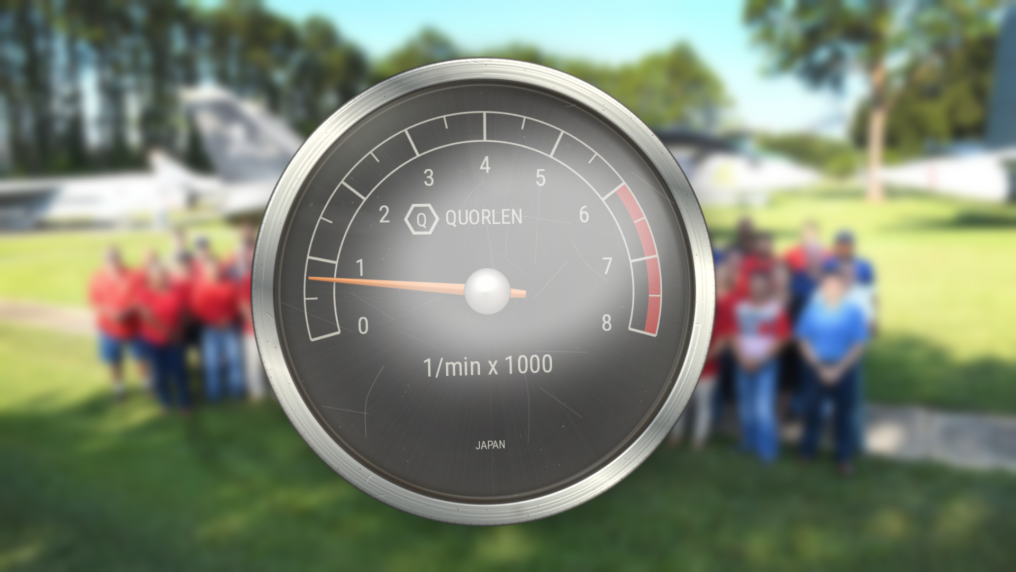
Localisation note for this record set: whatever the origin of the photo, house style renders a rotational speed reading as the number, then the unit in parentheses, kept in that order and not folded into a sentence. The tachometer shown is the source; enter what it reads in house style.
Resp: 750 (rpm)
